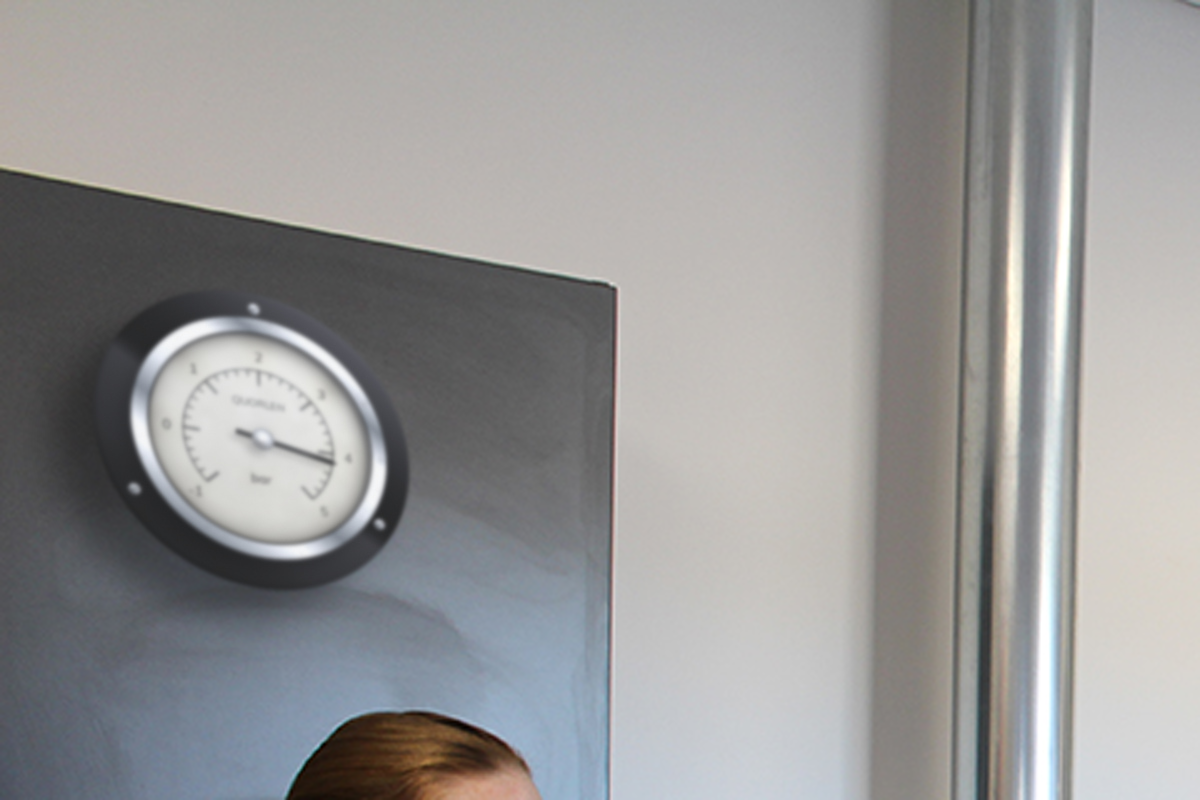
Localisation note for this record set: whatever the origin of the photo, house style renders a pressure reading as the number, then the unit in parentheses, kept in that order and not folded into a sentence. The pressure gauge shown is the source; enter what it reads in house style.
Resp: 4.2 (bar)
